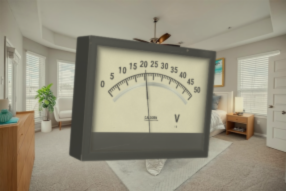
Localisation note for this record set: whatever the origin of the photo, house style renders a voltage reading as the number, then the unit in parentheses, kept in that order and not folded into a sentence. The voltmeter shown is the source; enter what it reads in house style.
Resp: 20 (V)
